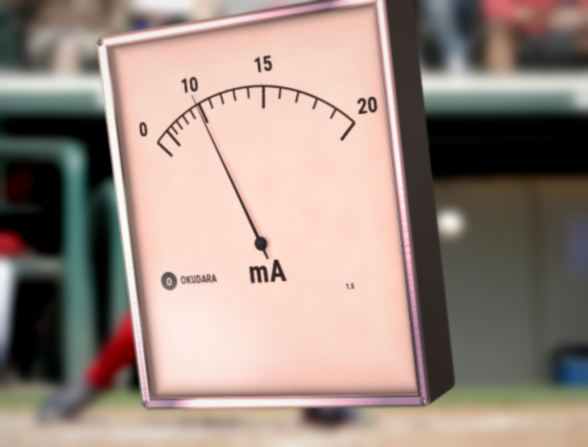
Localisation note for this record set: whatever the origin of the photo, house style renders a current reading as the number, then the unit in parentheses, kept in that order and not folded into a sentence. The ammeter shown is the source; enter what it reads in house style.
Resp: 10 (mA)
